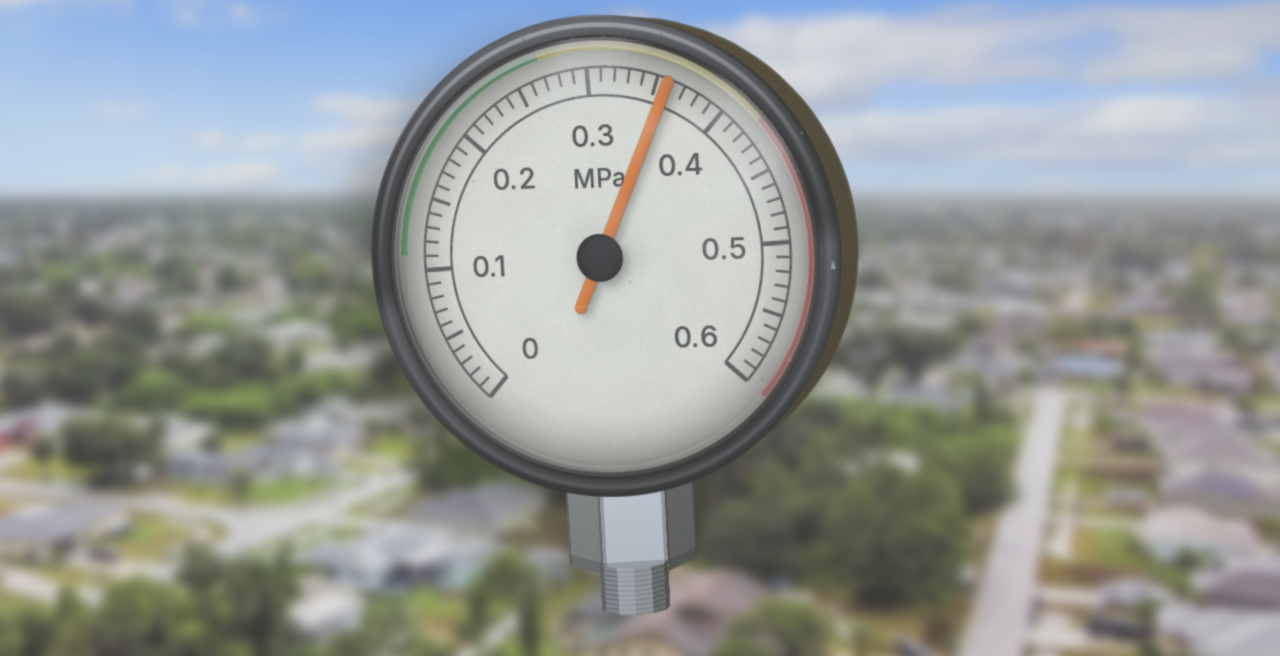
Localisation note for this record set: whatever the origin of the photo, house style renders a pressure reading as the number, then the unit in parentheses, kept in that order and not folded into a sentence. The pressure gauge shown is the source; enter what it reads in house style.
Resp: 0.36 (MPa)
